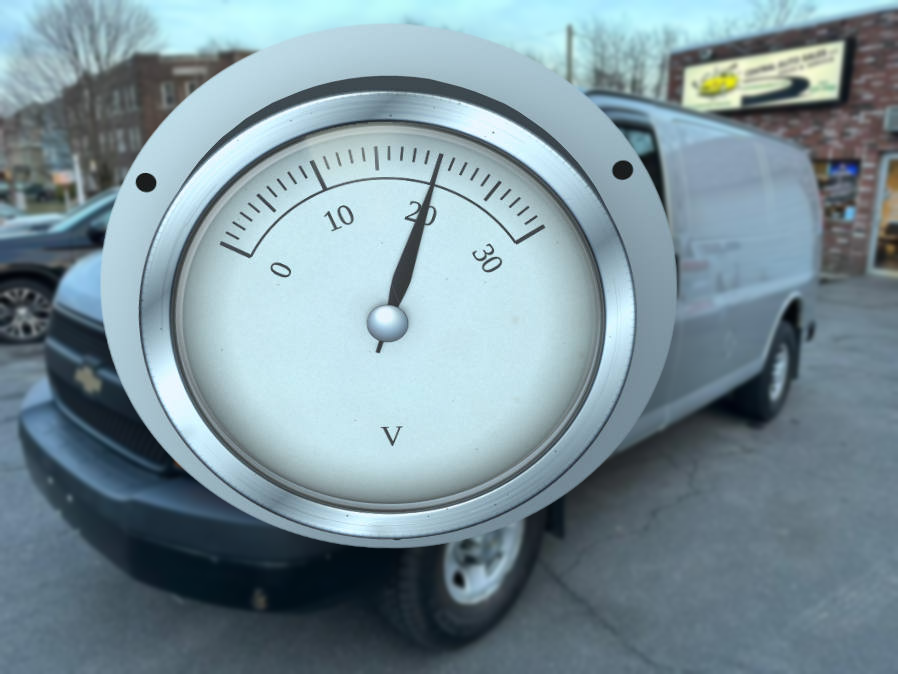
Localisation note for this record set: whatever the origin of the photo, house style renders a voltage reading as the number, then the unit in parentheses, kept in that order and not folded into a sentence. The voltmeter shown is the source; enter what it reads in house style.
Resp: 20 (V)
